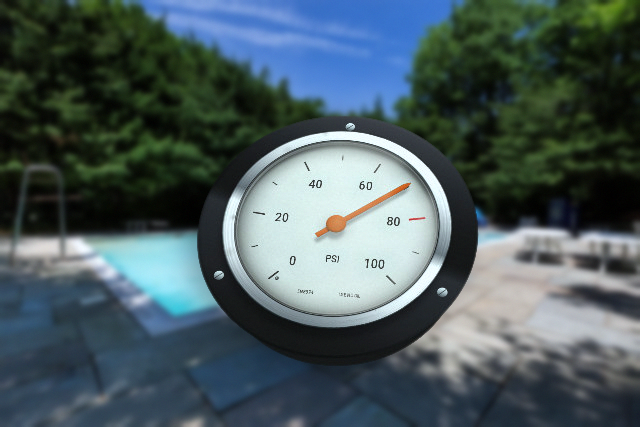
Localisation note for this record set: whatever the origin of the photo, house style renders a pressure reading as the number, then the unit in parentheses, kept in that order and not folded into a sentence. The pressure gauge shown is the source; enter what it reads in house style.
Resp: 70 (psi)
